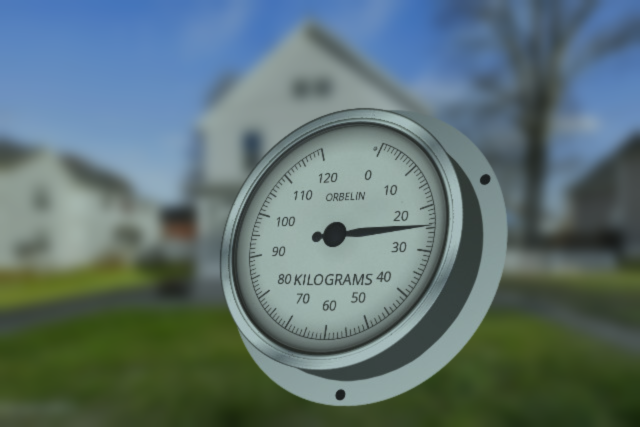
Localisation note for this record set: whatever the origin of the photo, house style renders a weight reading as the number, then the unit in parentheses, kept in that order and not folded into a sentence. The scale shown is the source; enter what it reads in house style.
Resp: 25 (kg)
